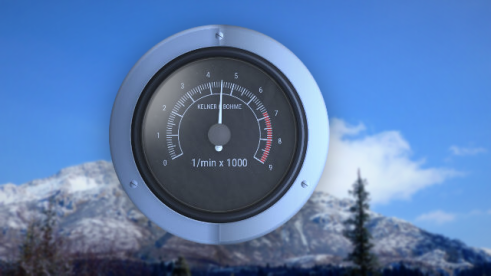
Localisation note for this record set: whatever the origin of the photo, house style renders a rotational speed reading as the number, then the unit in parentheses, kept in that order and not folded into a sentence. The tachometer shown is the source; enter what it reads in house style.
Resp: 4500 (rpm)
